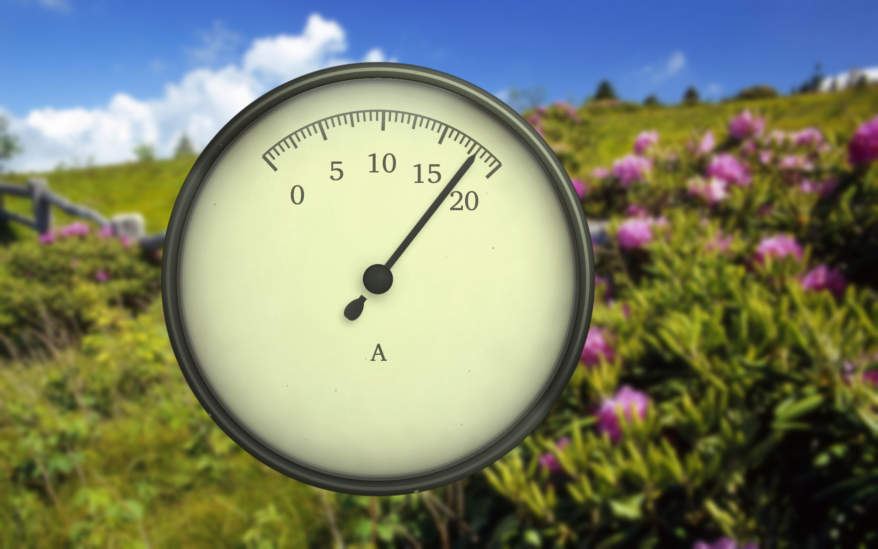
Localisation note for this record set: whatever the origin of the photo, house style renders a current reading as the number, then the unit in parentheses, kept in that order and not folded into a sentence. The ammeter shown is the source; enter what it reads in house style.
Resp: 18 (A)
